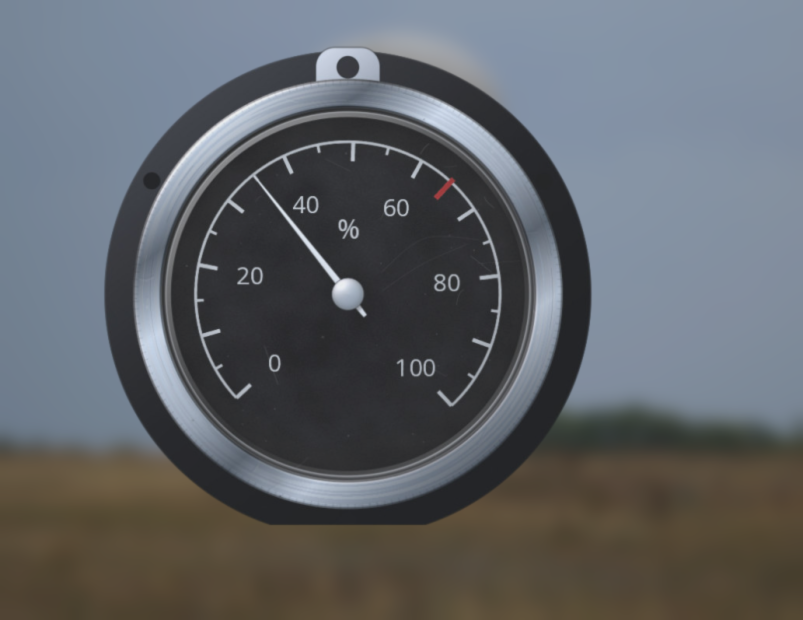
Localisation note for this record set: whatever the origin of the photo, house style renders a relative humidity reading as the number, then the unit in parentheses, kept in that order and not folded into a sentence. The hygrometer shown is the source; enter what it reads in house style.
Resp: 35 (%)
